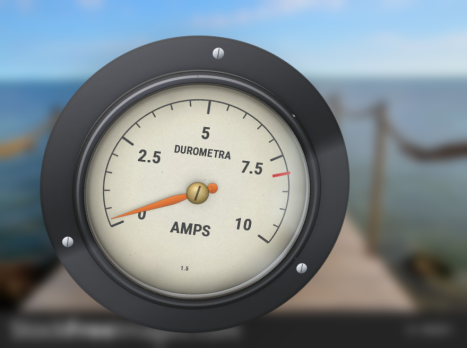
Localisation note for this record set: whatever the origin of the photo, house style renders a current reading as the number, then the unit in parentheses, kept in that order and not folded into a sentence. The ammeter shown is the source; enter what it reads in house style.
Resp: 0.25 (A)
